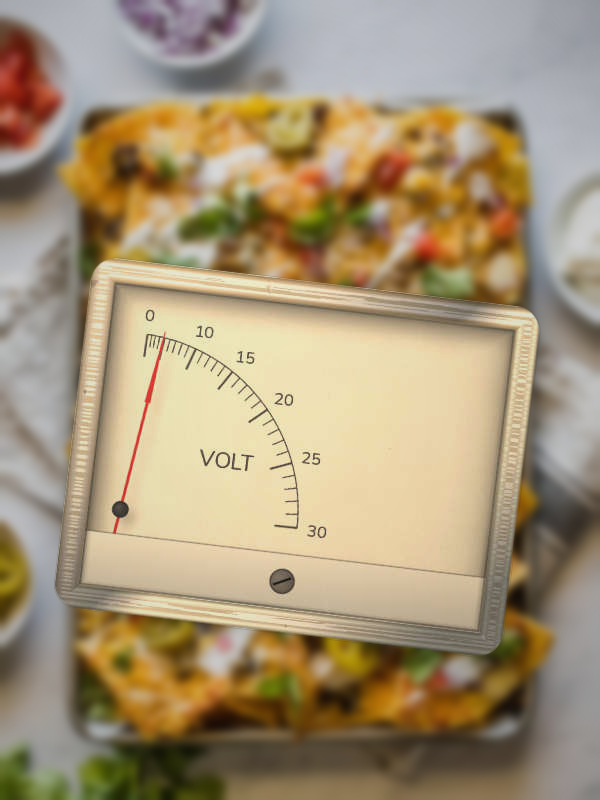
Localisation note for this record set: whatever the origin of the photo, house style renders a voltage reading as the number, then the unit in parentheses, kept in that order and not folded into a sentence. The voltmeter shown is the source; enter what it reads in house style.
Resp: 5 (V)
